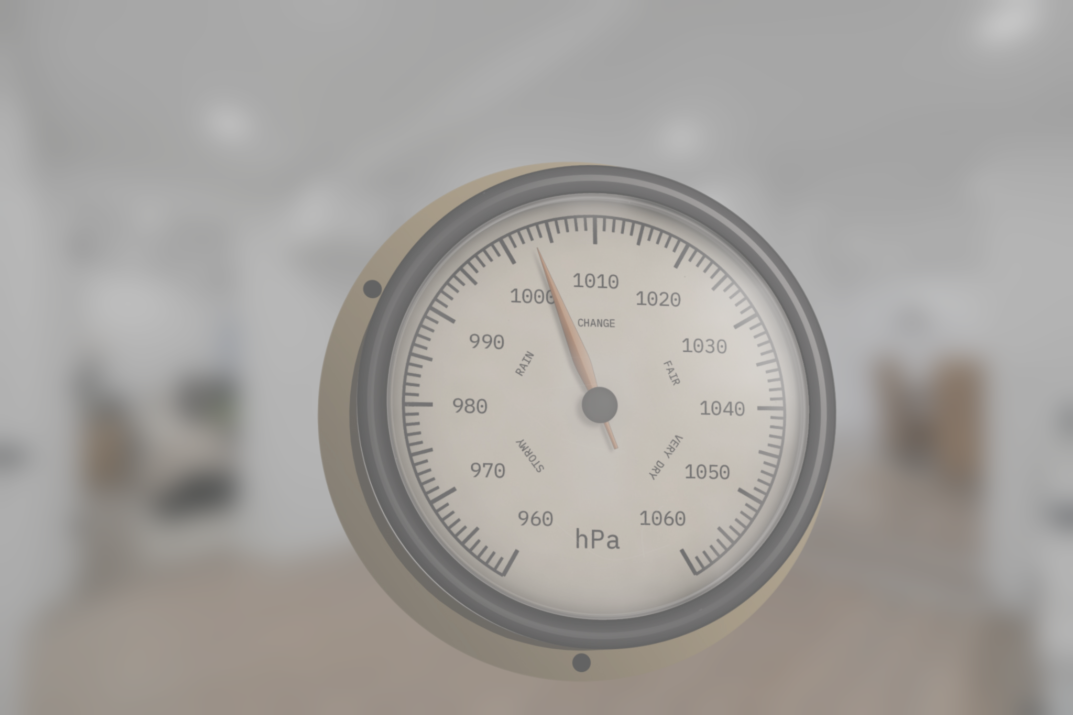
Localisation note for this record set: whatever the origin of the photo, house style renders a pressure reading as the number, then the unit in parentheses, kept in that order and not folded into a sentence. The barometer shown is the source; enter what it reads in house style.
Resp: 1003 (hPa)
